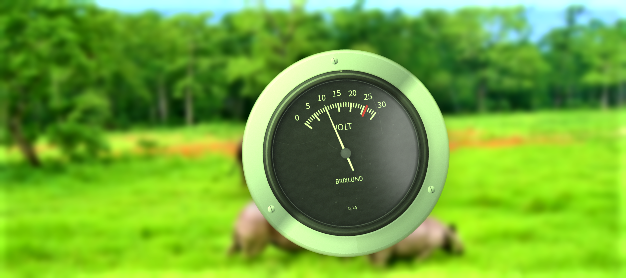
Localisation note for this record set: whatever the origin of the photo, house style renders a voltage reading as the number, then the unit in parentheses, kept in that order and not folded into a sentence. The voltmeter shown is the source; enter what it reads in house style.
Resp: 10 (V)
